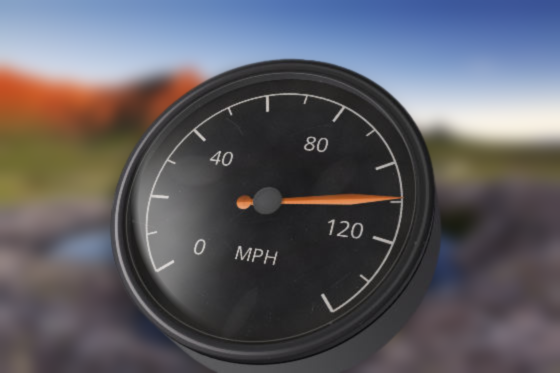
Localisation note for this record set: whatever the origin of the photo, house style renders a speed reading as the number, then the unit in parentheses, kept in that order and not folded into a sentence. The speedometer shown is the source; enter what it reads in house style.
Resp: 110 (mph)
